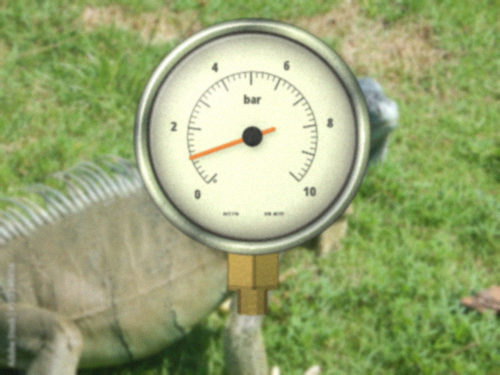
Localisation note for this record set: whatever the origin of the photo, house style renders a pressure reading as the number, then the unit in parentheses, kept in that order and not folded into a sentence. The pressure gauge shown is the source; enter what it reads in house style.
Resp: 1 (bar)
